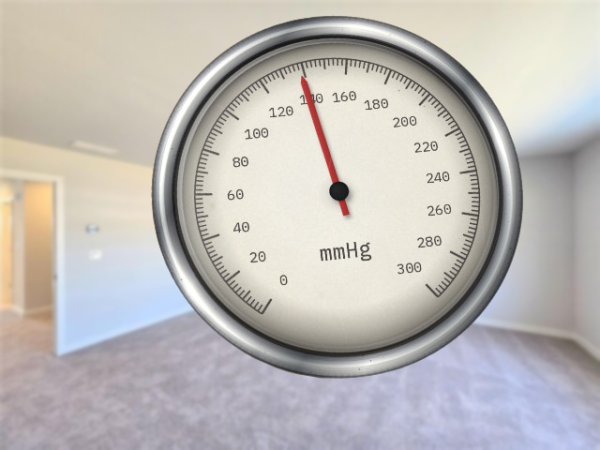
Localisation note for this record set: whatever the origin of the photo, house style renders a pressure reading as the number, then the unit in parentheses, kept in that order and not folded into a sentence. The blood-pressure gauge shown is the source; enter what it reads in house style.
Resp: 138 (mmHg)
